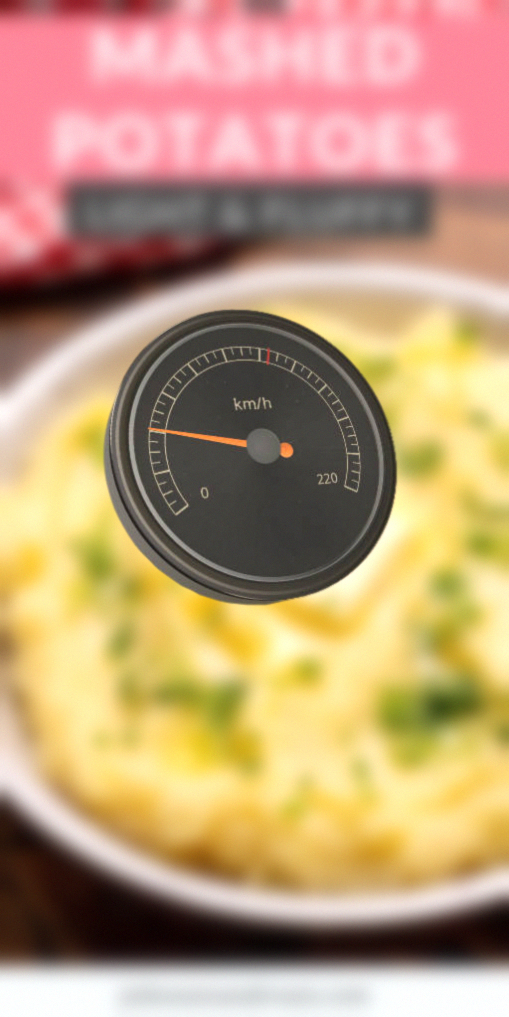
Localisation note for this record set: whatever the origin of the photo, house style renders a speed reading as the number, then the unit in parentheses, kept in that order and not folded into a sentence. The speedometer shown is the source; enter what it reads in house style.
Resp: 40 (km/h)
